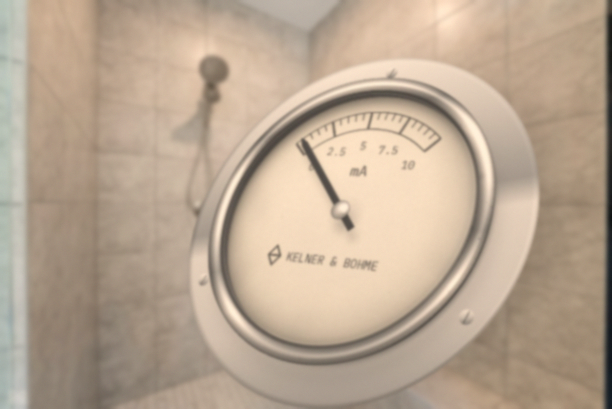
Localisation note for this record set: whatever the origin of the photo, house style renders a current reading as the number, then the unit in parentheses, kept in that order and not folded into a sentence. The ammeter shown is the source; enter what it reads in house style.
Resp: 0.5 (mA)
